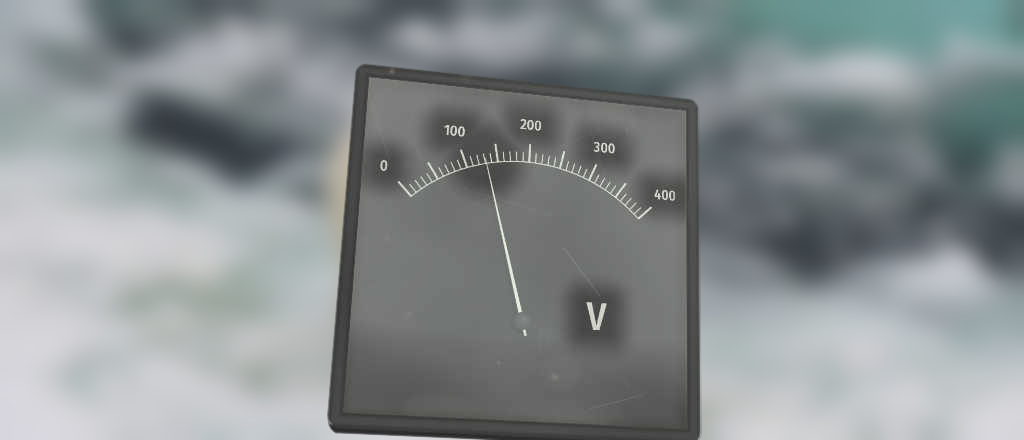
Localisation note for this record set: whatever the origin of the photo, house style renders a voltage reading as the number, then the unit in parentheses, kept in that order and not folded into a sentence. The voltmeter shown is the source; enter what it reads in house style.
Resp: 130 (V)
